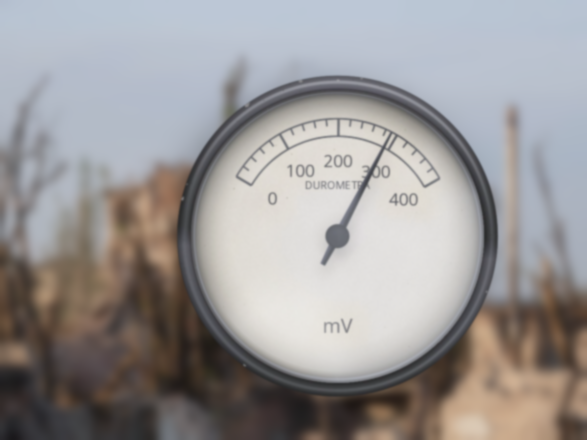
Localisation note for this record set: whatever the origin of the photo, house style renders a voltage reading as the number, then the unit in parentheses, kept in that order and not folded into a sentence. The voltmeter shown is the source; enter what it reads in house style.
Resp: 290 (mV)
